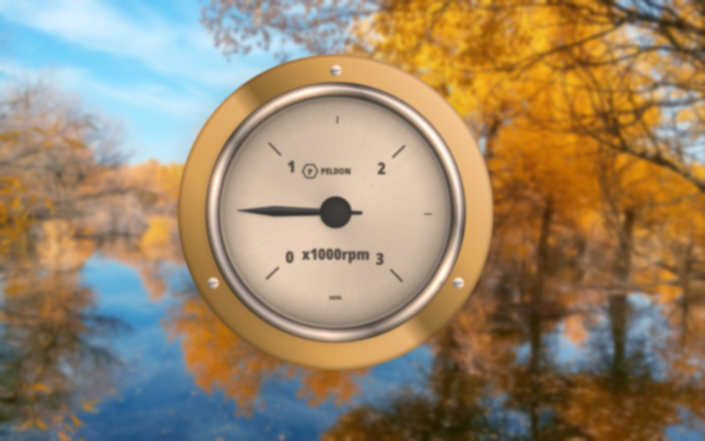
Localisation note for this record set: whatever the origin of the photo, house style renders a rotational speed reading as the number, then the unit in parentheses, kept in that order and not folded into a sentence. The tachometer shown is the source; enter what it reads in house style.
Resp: 500 (rpm)
